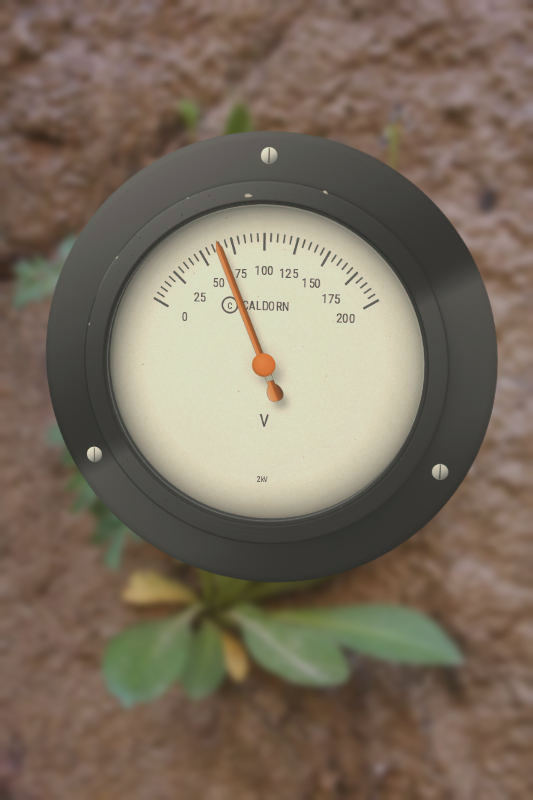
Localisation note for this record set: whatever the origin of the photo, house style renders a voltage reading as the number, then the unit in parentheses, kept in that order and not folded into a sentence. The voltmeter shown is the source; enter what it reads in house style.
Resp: 65 (V)
